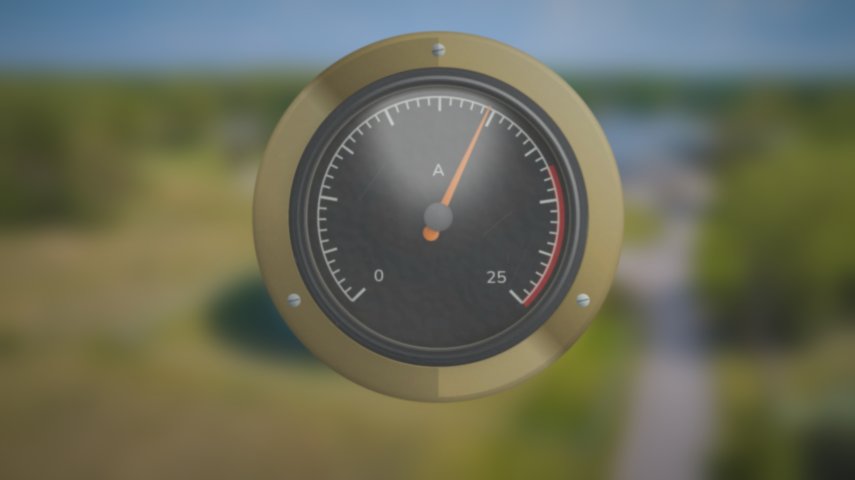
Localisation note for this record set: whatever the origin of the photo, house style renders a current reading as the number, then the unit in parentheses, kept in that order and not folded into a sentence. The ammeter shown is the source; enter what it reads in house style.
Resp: 14.75 (A)
